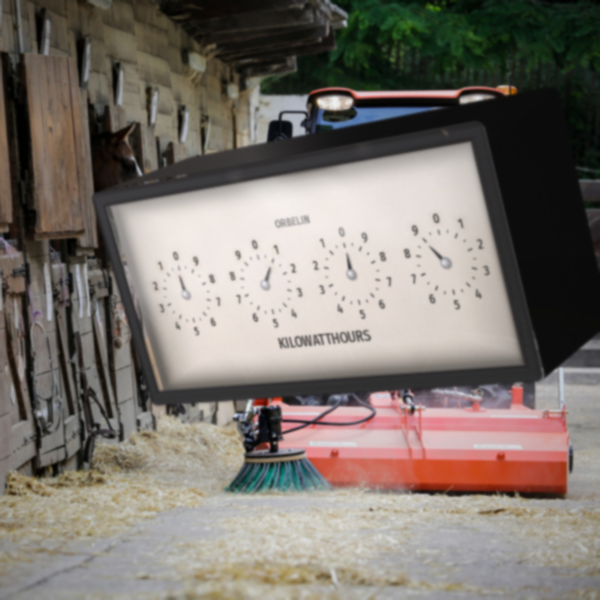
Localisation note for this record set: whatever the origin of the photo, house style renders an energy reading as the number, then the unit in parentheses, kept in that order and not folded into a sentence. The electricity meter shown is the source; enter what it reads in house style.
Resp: 99 (kWh)
